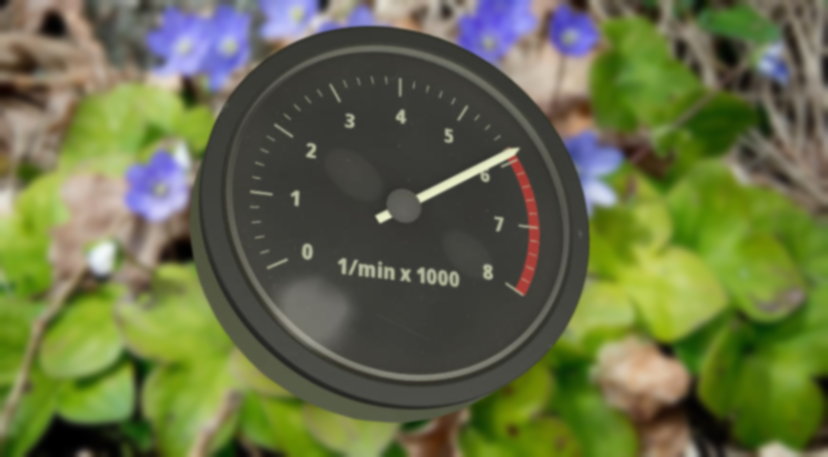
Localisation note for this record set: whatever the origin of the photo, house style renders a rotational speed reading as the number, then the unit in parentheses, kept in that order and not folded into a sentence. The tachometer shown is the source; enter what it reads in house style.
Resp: 5900 (rpm)
